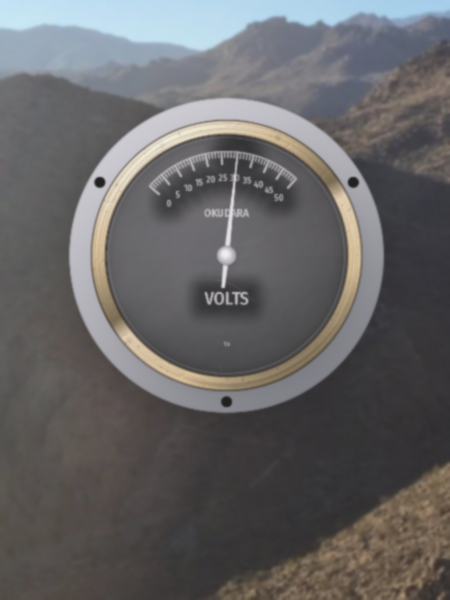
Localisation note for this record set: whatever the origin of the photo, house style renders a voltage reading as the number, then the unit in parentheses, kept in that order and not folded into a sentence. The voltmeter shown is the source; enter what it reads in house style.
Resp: 30 (V)
